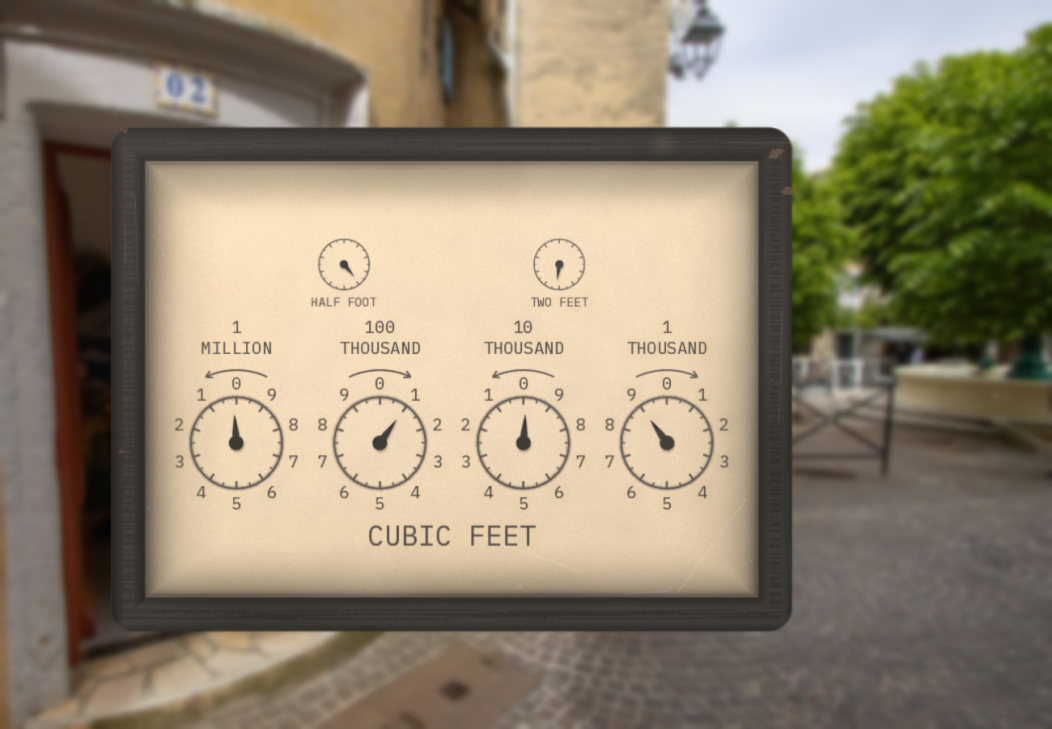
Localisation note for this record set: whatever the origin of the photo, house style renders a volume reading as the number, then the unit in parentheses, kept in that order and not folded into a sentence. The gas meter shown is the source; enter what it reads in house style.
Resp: 9900 (ft³)
